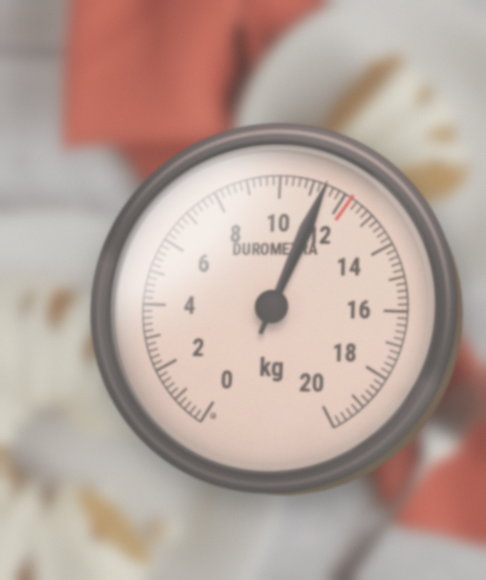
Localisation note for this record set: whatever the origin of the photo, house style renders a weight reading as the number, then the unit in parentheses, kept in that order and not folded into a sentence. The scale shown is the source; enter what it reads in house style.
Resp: 11.4 (kg)
